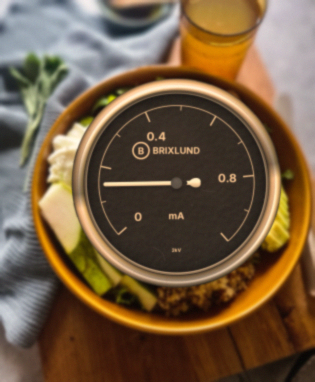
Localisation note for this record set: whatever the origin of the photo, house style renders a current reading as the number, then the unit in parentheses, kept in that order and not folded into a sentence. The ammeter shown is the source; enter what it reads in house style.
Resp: 0.15 (mA)
